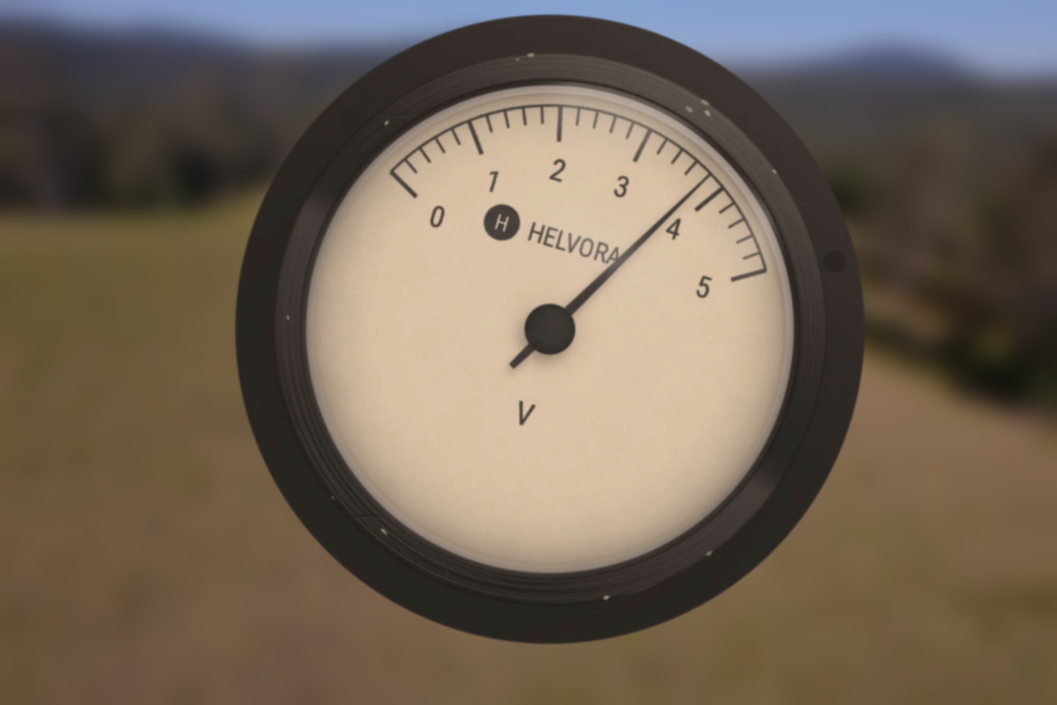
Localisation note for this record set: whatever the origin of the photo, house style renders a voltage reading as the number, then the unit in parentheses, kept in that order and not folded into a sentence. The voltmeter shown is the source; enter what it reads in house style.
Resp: 3.8 (V)
